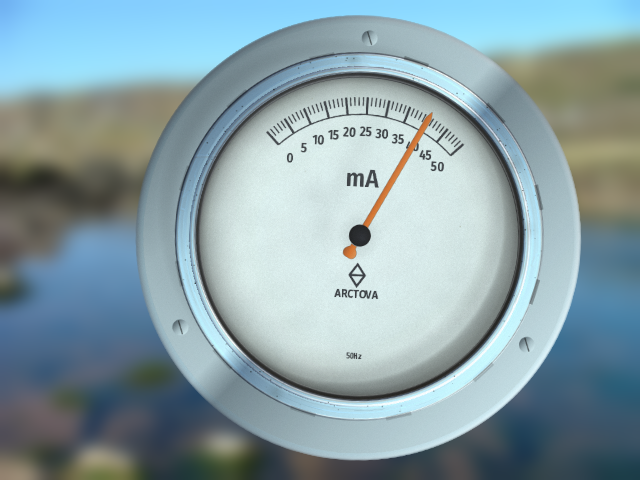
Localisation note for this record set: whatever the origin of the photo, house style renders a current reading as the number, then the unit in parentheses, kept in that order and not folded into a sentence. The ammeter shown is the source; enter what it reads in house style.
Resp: 40 (mA)
